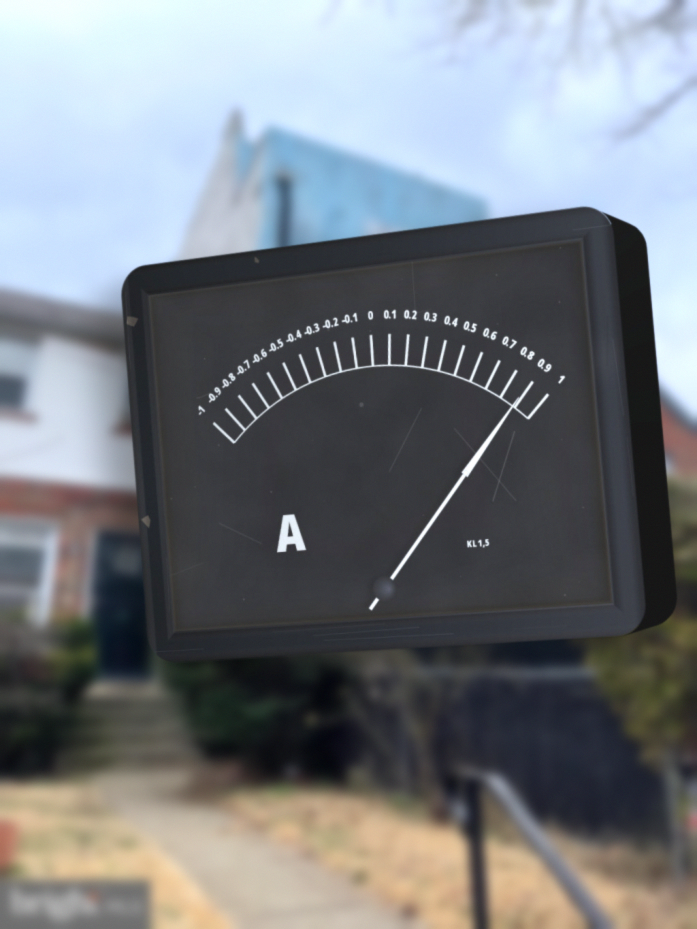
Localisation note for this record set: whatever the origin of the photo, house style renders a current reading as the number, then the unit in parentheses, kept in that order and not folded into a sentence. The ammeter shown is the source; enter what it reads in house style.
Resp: 0.9 (A)
